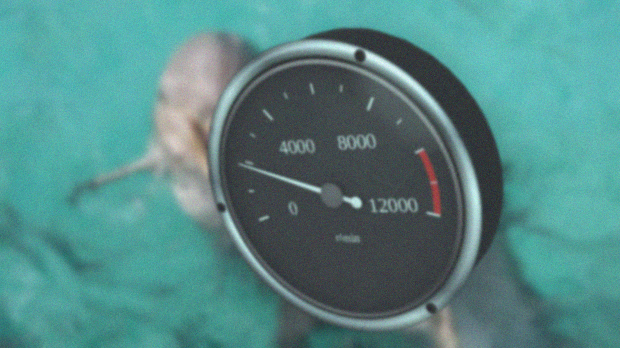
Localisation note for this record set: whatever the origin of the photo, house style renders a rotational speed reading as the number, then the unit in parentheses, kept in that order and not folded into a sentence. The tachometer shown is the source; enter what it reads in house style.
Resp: 2000 (rpm)
